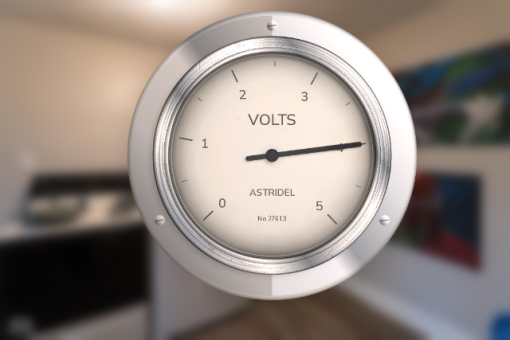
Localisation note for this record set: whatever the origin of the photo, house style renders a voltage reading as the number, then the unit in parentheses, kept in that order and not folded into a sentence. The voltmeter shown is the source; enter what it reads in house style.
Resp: 4 (V)
